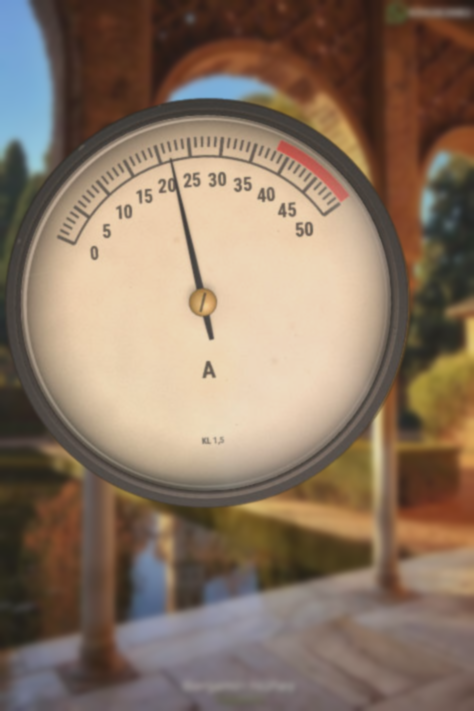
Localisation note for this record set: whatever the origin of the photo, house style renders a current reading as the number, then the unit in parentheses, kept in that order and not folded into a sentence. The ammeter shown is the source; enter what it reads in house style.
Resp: 22 (A)
